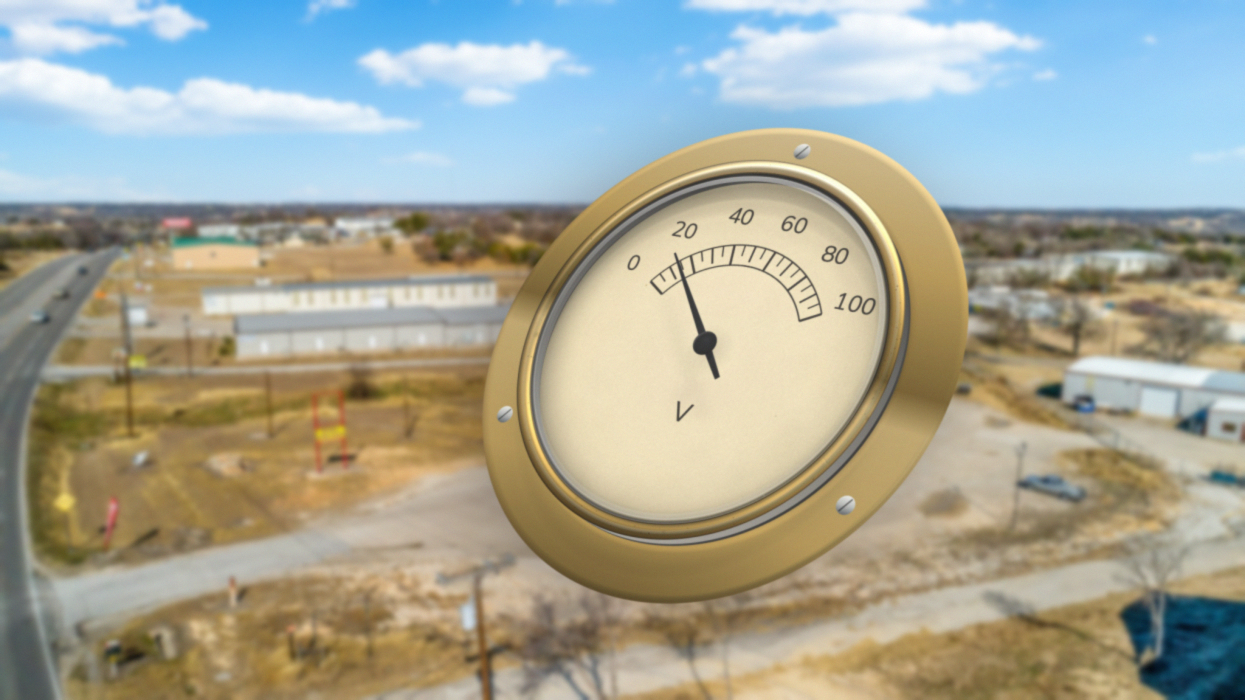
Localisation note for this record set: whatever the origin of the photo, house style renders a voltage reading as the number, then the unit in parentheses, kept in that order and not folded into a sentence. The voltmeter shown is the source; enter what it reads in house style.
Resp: 15 (V)
